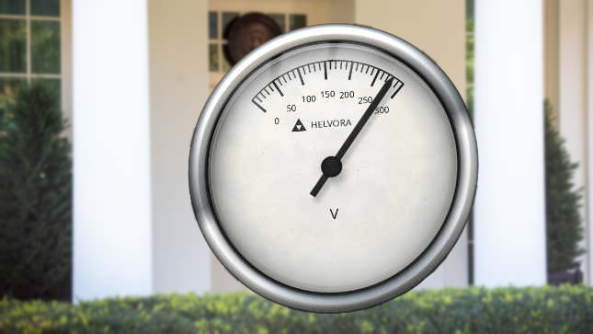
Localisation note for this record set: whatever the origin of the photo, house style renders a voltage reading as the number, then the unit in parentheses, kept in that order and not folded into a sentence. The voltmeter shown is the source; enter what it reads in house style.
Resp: 280 (V)
